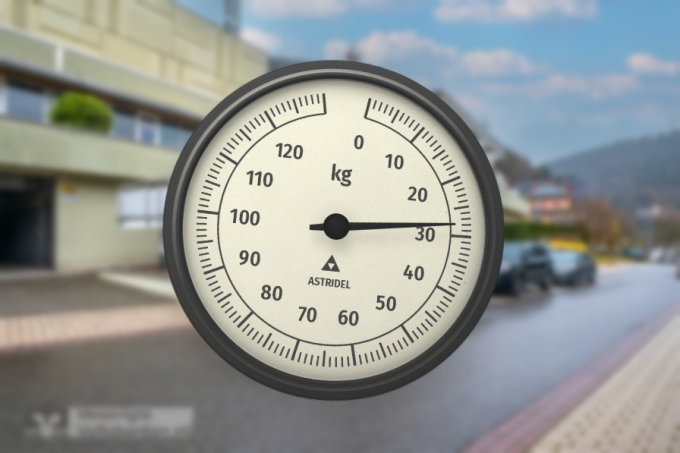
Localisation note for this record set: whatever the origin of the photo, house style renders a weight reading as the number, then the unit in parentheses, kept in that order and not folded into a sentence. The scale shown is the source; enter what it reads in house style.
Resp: 28 (kg)
